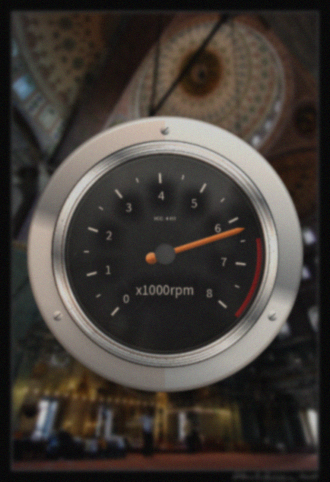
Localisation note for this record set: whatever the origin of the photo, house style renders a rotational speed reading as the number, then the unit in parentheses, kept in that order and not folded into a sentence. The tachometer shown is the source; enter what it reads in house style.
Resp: 6250 (rpm)
